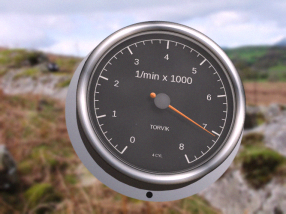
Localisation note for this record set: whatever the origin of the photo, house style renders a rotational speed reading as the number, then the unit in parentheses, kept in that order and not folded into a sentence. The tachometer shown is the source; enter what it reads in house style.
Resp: 7100 (rpm)
